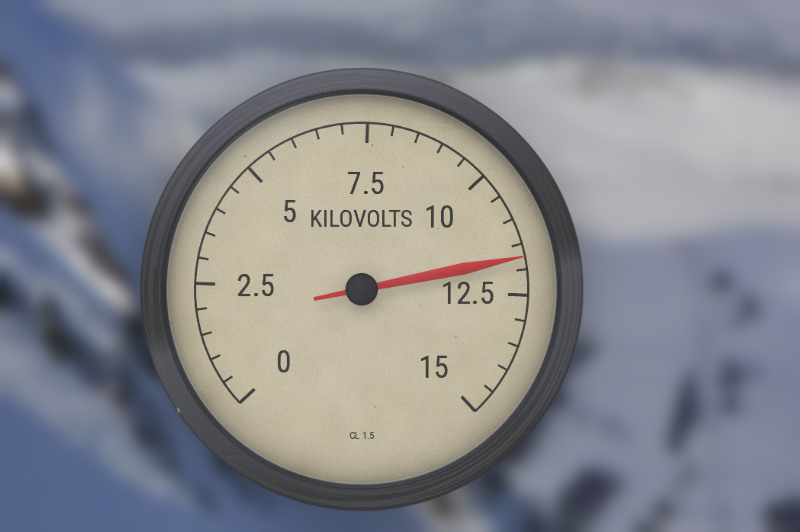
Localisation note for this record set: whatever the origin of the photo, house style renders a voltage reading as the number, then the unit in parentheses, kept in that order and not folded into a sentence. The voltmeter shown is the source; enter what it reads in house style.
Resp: 11.75 (kV)
